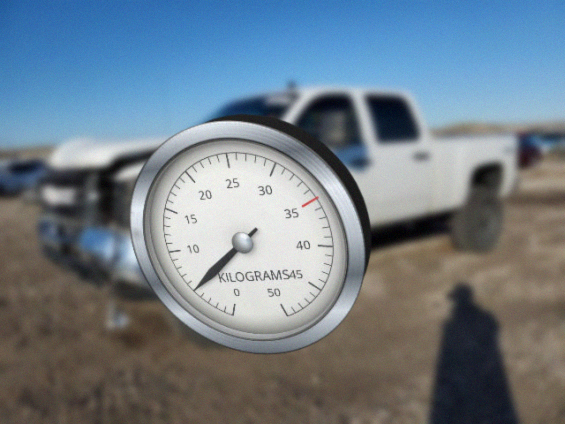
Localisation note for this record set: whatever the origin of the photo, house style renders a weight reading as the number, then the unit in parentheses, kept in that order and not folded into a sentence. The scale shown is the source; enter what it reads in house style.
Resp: 5 (kg)
